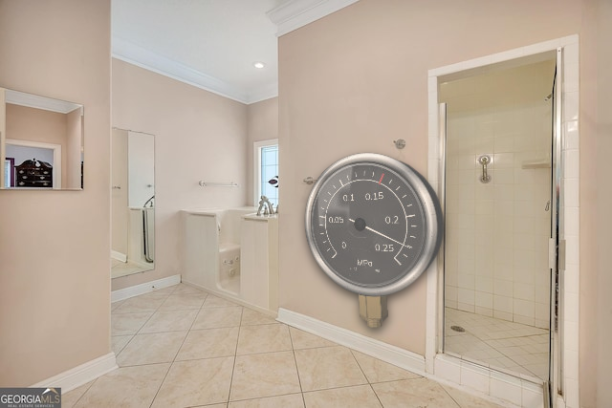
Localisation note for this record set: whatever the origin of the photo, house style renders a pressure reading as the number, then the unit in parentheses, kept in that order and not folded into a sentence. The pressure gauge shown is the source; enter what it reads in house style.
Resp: 0.23 (MPa)
